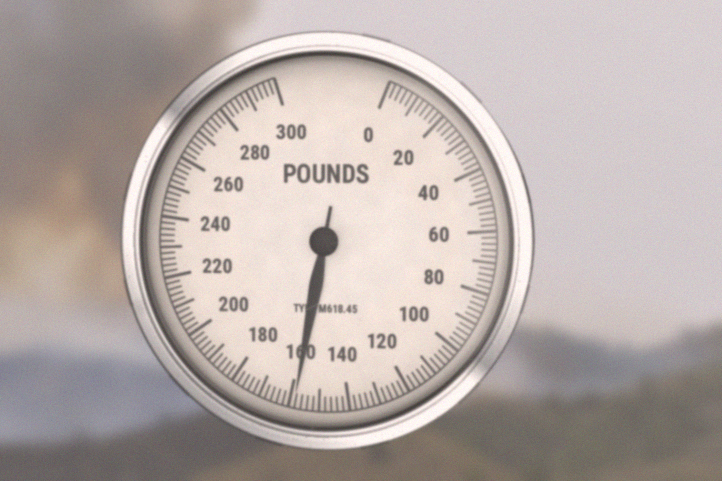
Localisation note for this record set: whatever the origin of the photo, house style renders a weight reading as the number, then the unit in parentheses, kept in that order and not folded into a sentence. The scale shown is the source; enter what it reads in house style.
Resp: 158 (lb)
